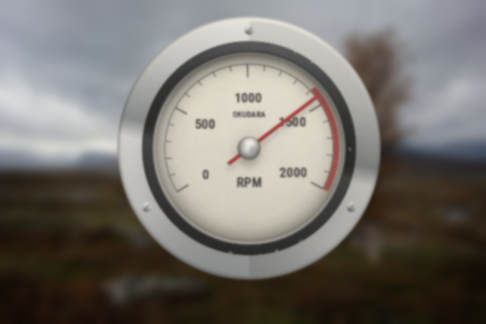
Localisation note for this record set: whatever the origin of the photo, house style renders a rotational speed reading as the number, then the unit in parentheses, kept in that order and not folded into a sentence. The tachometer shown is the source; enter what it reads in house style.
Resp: 1450 (rpm)
